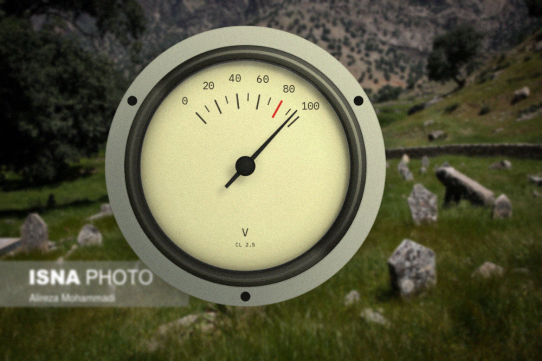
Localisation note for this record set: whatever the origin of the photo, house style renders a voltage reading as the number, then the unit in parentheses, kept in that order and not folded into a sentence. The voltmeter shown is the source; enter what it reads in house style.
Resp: 95 (V)
